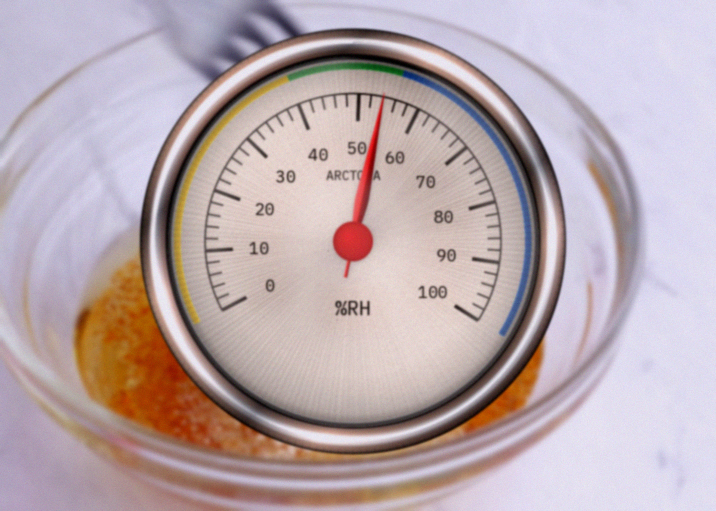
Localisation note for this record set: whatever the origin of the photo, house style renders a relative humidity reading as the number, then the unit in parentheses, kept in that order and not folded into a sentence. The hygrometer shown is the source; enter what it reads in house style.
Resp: 54 (%)
